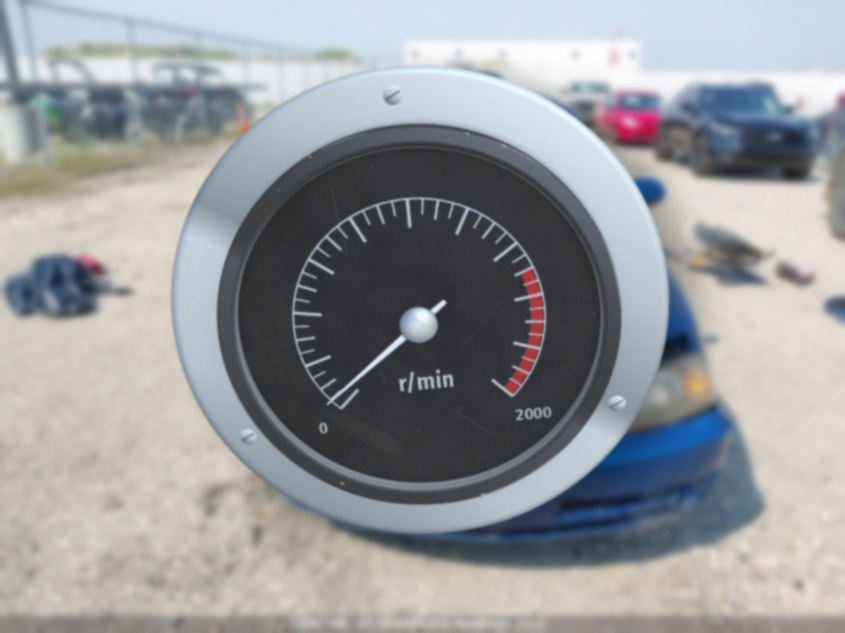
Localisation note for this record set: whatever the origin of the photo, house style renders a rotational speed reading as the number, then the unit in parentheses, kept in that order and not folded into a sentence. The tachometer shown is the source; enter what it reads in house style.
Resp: 50 (rpm)
